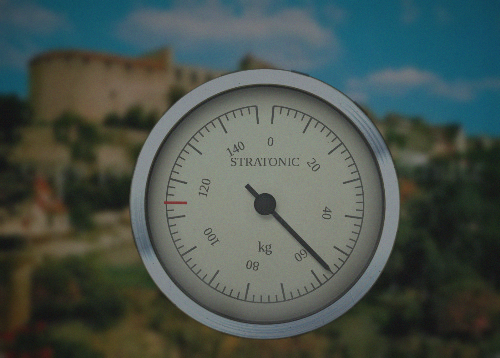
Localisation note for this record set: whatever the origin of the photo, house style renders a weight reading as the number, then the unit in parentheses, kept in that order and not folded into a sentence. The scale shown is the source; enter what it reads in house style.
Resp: 56 (kg)
